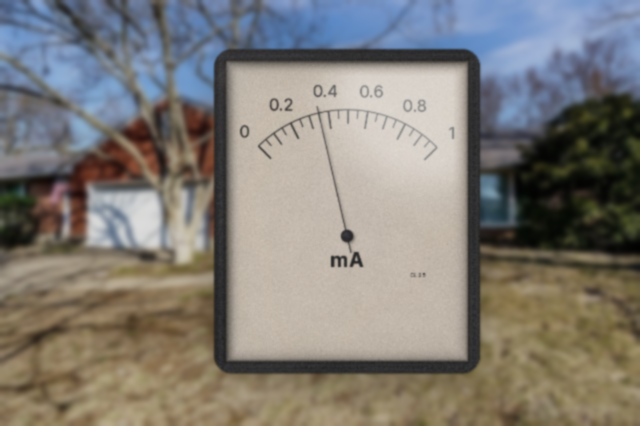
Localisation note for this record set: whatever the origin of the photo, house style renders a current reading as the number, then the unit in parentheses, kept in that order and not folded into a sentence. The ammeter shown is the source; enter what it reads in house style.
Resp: 0.35 (mA)
